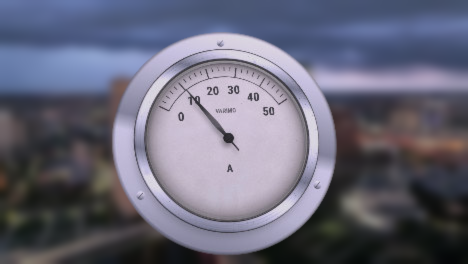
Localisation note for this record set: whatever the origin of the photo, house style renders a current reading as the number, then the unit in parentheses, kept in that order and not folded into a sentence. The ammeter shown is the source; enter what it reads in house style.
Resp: 10 (A)
